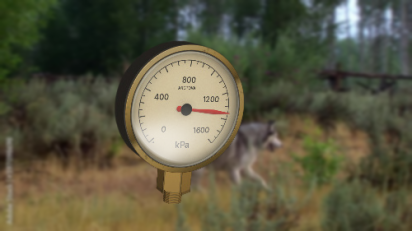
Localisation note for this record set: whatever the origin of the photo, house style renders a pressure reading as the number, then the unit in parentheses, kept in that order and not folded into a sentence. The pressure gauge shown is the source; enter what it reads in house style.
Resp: 1350 (kPa)
